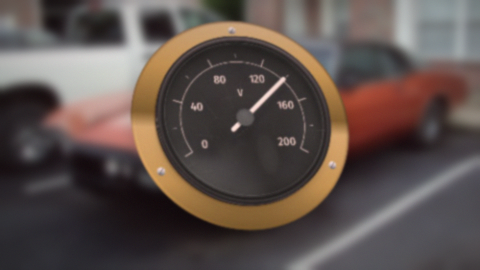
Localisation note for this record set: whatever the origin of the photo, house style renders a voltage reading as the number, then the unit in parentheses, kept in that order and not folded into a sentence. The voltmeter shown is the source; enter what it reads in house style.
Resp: 140 (V)
